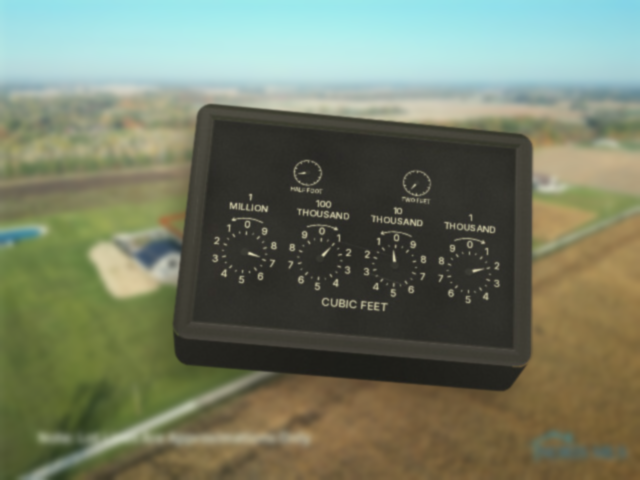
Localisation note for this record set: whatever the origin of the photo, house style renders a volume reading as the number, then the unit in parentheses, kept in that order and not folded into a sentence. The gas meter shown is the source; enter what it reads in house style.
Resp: 710200 (ft³)
